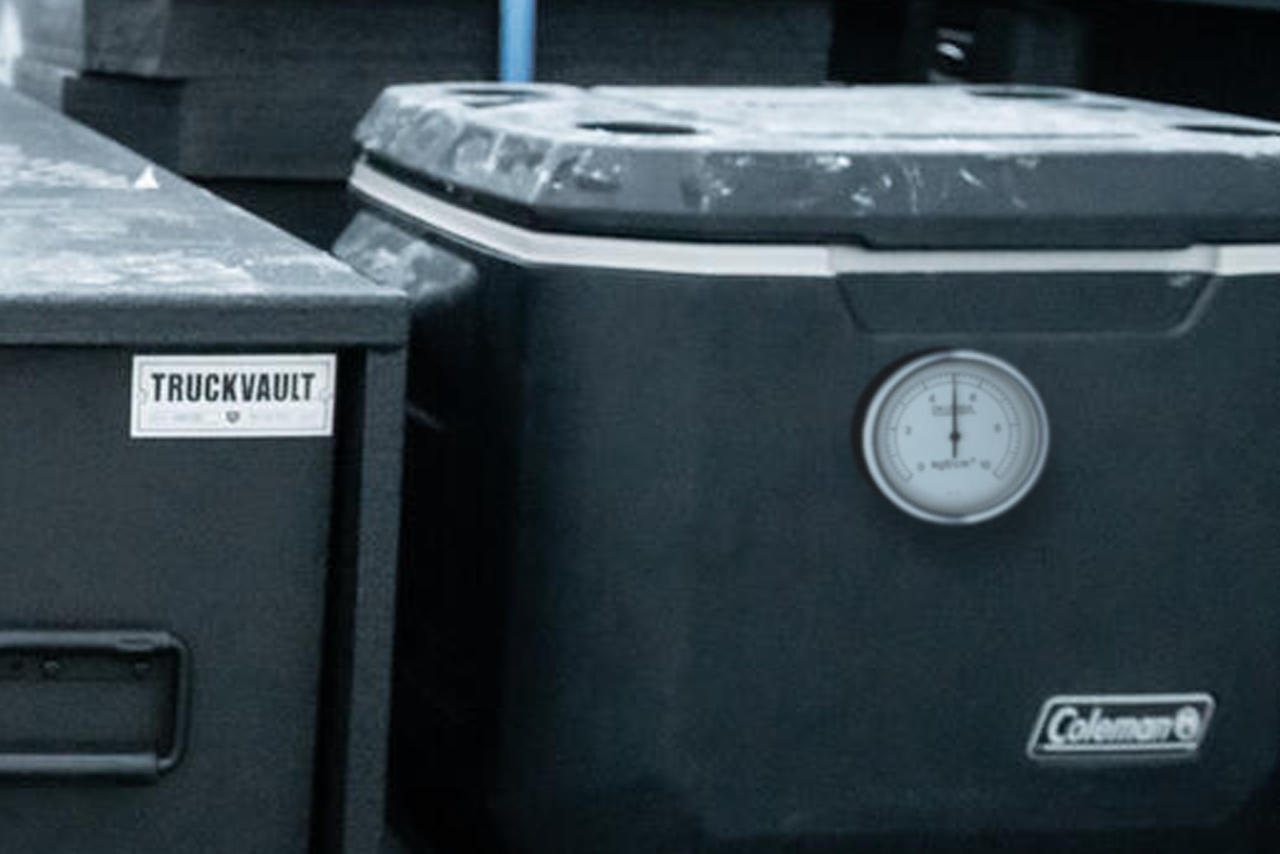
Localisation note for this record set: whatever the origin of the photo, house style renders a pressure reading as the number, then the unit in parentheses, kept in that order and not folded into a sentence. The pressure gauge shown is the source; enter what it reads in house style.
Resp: 5 (kg/cm²)
